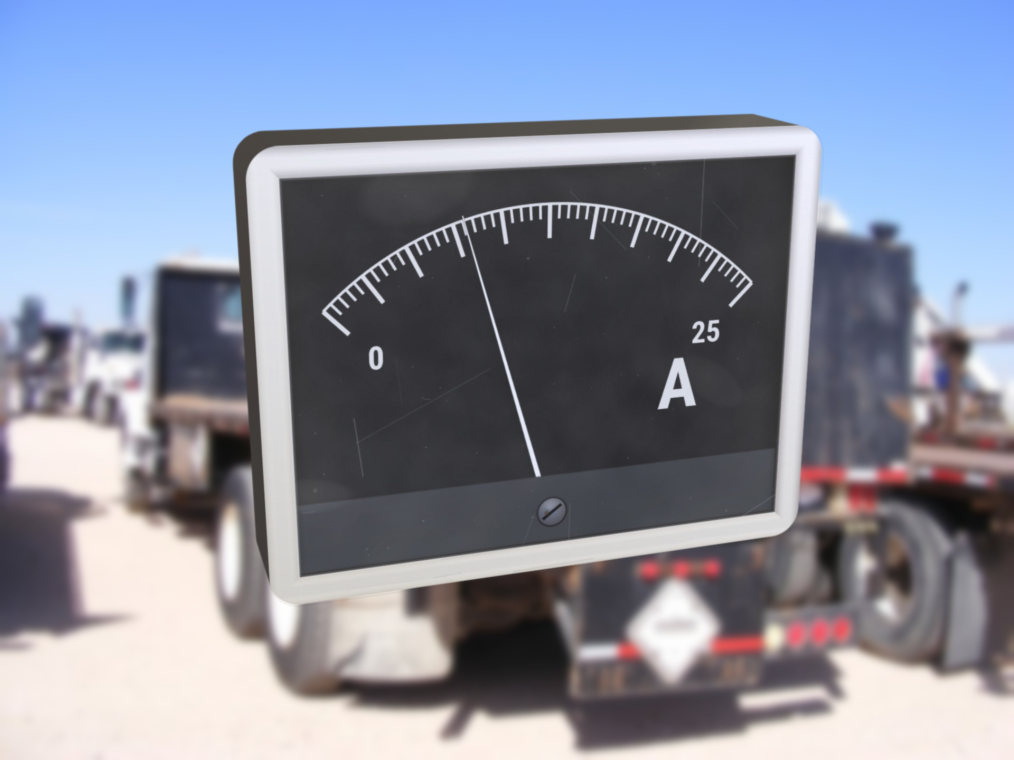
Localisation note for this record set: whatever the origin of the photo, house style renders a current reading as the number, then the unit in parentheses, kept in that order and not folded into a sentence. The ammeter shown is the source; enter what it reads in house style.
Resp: 8 (A)
